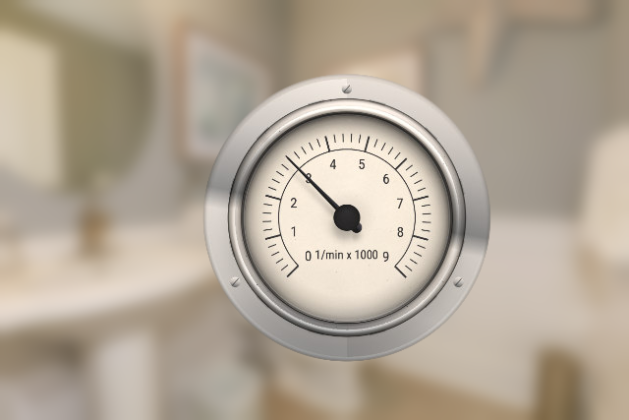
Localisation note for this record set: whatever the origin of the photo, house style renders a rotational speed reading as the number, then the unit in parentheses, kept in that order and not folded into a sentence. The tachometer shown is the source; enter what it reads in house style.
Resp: 3000 (rpm)
